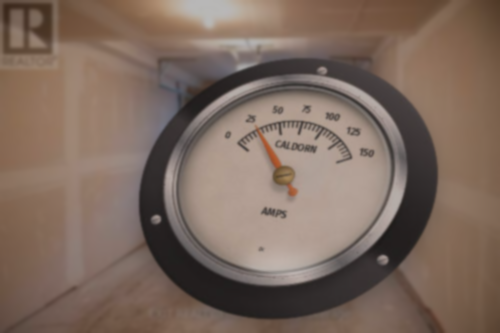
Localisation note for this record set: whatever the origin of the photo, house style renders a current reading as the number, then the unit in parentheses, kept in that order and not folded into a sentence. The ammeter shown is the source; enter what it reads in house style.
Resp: 25 (A)
